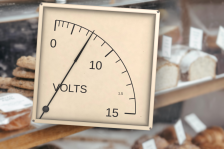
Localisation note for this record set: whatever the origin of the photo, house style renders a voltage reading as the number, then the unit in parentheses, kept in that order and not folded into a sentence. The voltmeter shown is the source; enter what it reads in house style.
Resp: 7.5 (V)
